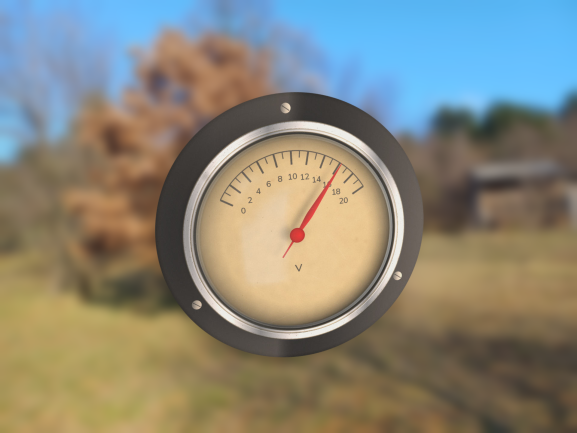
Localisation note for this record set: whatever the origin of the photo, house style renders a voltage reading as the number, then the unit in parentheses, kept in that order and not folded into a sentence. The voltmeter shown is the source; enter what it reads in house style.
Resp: 16 (V)
